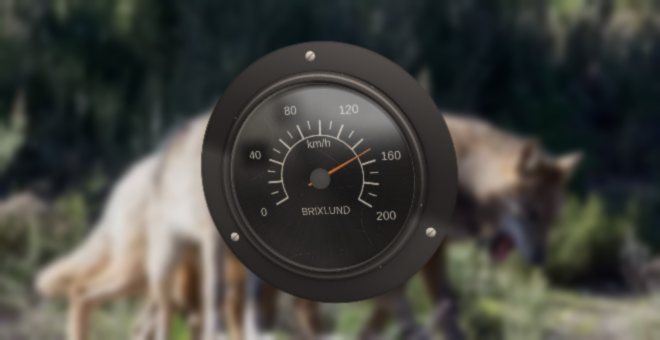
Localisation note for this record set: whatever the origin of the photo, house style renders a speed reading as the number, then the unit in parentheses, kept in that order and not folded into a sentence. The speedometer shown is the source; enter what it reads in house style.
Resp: 150 (km/h)
